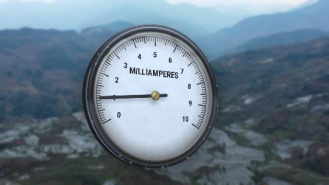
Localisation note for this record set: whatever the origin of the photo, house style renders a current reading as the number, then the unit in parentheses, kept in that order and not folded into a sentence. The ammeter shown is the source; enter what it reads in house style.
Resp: 1 (mA)
